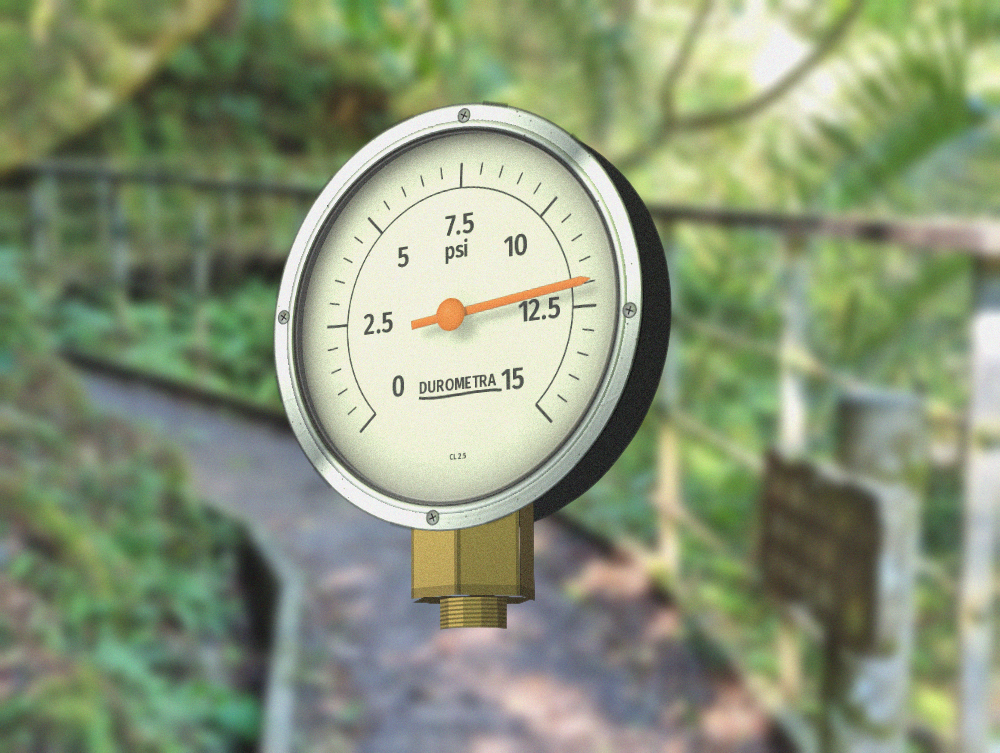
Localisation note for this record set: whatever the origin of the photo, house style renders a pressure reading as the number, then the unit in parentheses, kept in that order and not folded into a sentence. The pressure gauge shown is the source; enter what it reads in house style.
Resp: 12 (psi)
